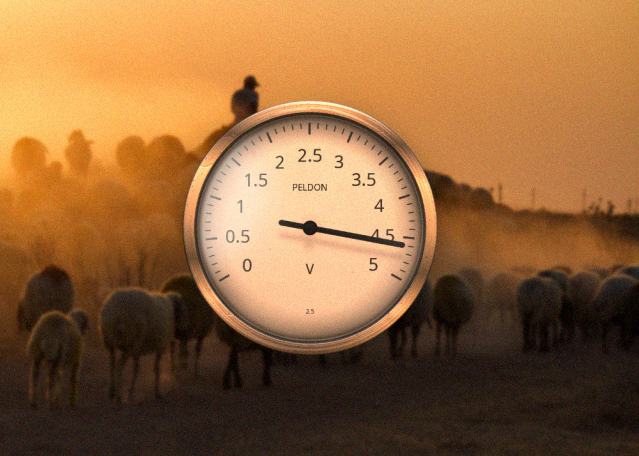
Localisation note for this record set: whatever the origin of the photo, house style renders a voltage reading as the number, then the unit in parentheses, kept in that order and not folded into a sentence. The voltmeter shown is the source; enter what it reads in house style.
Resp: 4.6 (V)
